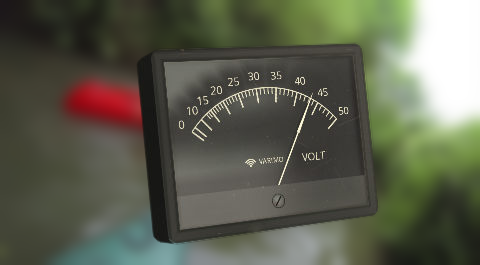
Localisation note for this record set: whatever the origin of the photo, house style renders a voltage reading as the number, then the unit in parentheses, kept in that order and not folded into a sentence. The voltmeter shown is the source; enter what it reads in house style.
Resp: 43 (V)
